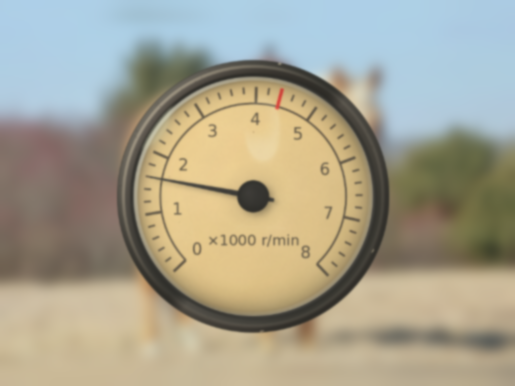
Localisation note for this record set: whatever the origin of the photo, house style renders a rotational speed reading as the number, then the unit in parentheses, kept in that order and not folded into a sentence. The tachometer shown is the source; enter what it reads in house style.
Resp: 1600 (rpm)
